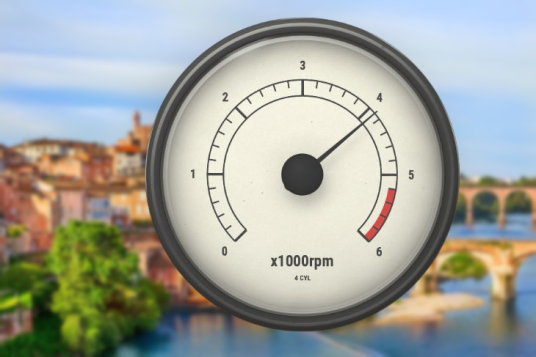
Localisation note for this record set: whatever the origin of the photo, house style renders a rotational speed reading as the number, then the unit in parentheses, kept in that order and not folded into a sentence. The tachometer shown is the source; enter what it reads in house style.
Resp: 4100 (rpm)
